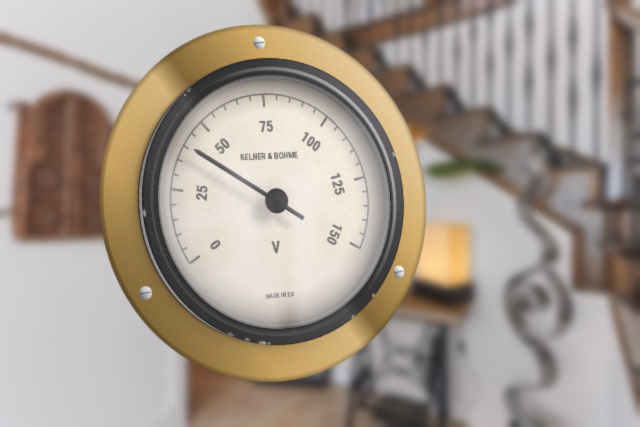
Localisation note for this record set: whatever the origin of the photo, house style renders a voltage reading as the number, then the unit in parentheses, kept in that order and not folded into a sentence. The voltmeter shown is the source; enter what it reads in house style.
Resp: 40 (V)
